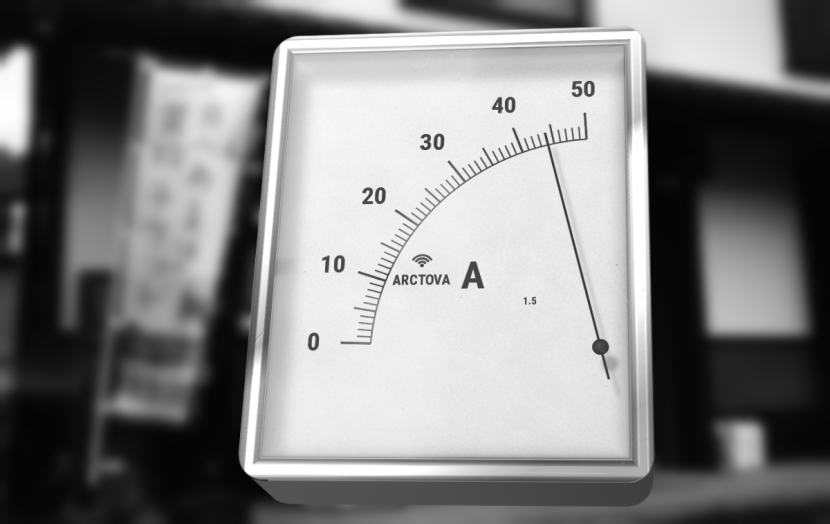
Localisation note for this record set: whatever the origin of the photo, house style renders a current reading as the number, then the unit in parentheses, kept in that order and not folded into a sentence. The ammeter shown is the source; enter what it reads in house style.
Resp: 44 (A)
